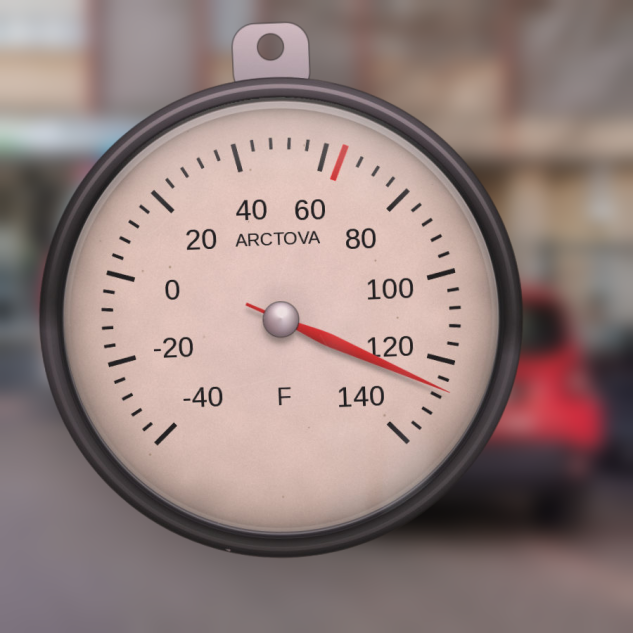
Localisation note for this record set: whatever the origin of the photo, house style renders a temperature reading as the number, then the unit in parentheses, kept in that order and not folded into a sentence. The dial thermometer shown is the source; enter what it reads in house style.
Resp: 126 (°F)
